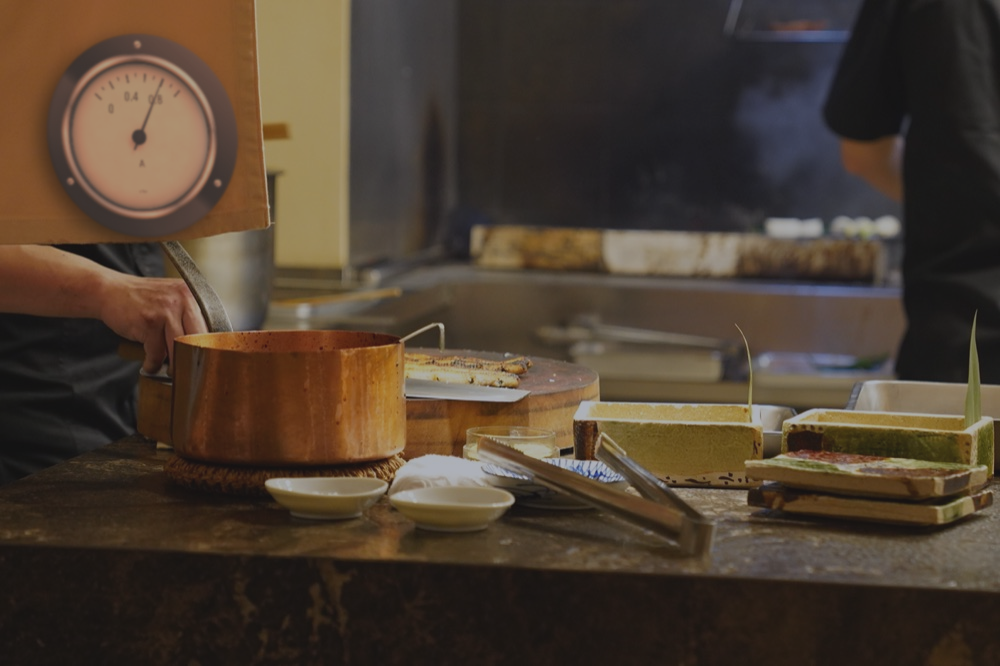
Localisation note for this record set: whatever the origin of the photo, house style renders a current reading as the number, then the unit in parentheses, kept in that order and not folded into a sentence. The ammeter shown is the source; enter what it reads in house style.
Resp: 0.8 (A)
